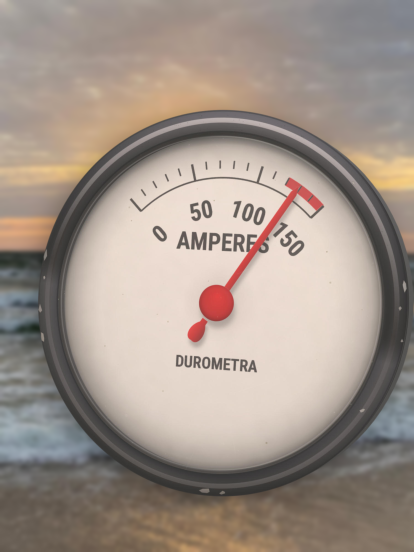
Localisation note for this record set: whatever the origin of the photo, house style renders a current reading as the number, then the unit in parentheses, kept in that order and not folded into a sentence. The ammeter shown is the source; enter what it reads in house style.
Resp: 130 (A)
